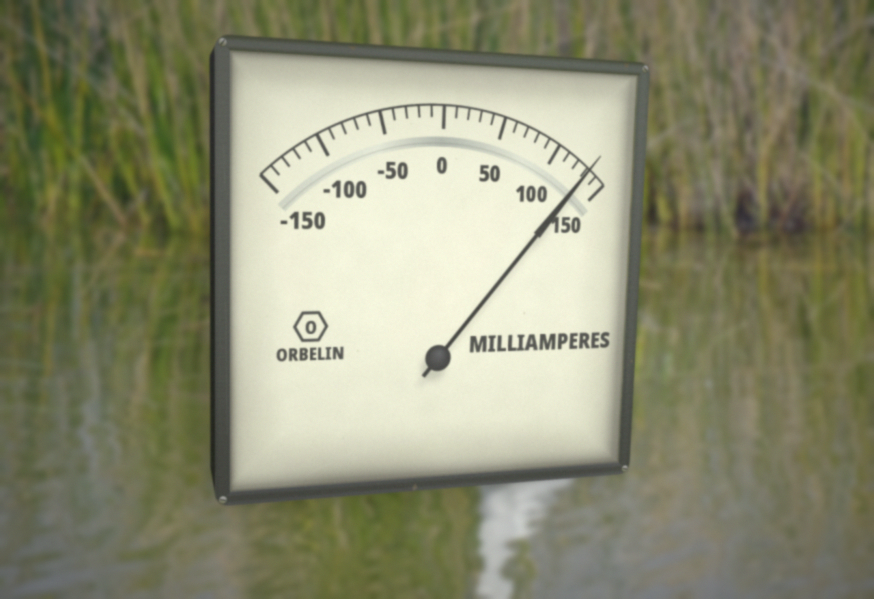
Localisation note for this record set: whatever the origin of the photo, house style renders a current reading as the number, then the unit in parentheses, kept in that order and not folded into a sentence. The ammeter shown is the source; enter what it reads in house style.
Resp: 130 (mA)
